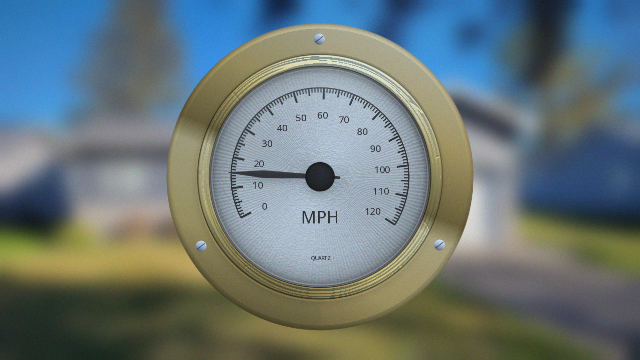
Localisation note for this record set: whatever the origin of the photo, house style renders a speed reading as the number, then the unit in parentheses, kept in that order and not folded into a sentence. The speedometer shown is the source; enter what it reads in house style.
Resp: 15 (mph)
